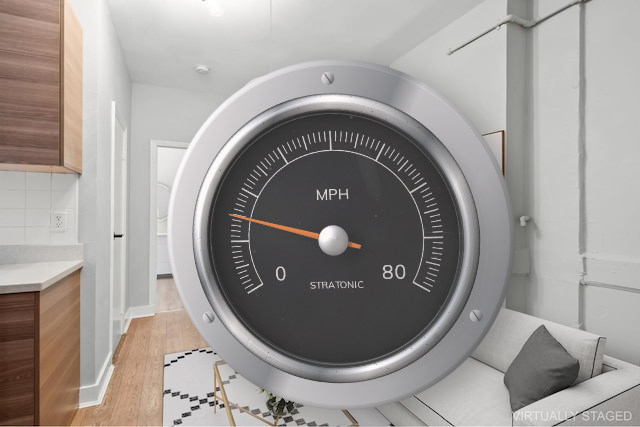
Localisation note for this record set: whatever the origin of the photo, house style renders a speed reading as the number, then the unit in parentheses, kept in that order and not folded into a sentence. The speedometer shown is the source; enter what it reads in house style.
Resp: 15 (mph)
